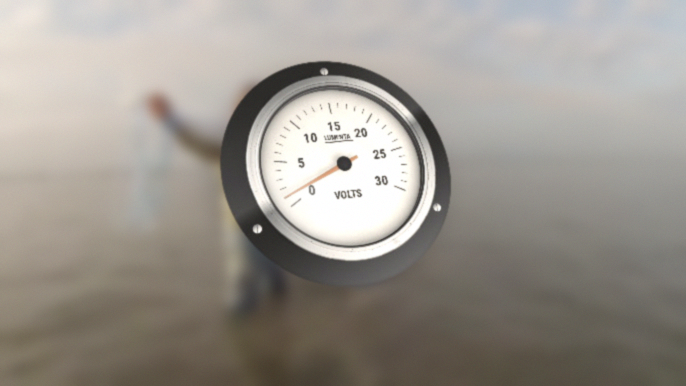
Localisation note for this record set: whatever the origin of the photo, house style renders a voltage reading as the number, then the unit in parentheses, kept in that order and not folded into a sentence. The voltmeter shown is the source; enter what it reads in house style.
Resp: 1 (V)
